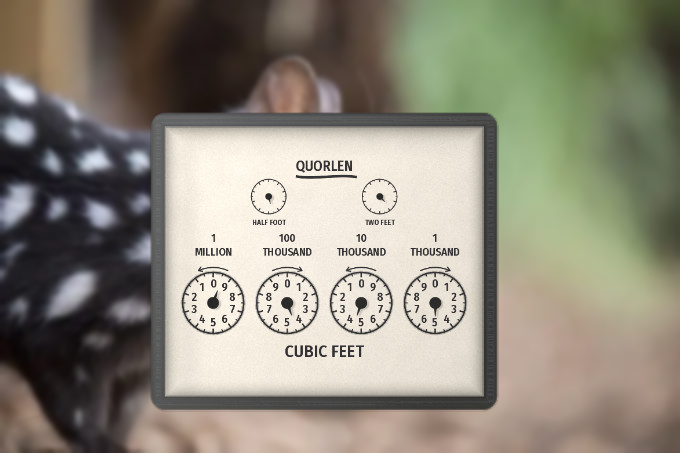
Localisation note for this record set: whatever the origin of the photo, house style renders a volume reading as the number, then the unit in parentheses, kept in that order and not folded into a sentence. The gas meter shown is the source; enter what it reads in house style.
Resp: 944500 (ft³)
